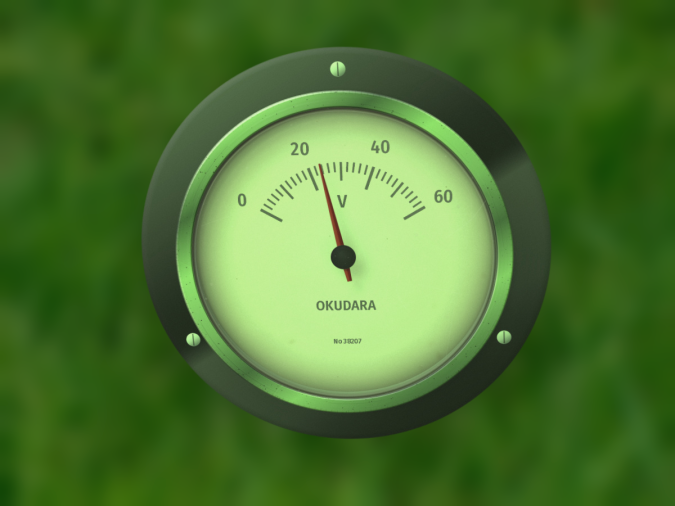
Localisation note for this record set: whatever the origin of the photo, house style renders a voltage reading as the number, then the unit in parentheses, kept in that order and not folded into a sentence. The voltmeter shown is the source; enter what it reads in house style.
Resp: 24 (V)
